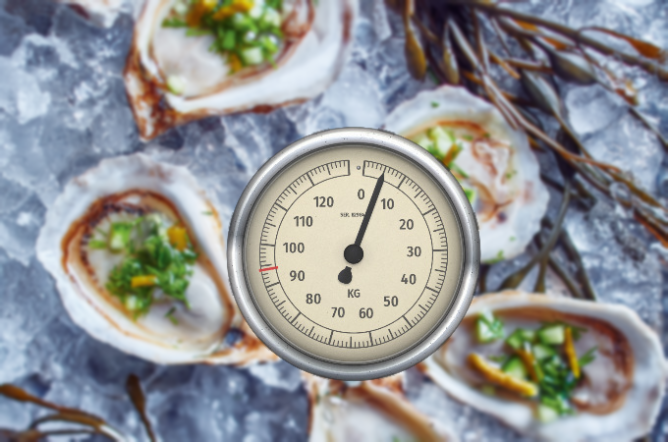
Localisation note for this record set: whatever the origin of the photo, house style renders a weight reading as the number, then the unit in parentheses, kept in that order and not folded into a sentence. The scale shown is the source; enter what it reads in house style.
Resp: 5 (kg)
